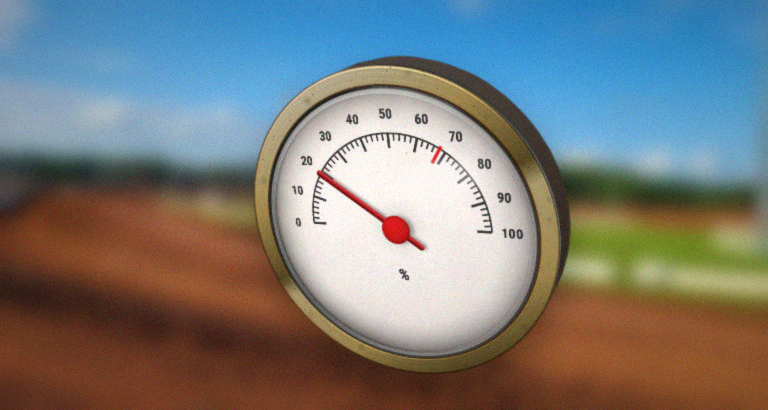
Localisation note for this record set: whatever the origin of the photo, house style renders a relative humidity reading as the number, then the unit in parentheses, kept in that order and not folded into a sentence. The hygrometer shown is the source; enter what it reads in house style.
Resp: 20 (%)
